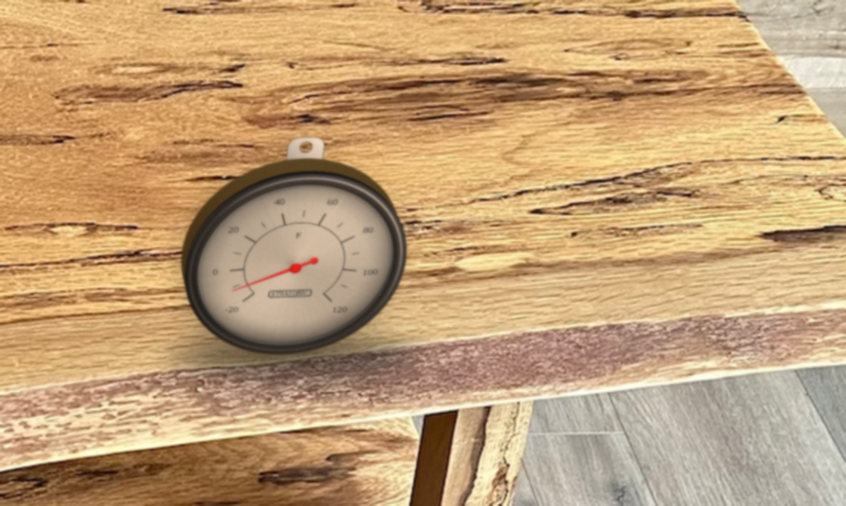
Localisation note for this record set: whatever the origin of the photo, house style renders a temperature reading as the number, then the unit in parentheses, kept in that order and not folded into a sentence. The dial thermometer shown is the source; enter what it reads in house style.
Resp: -10 (°F)
